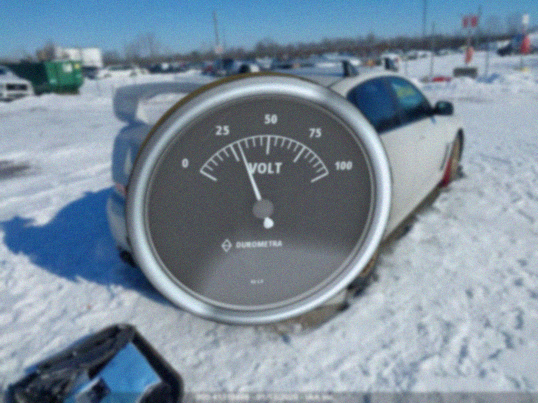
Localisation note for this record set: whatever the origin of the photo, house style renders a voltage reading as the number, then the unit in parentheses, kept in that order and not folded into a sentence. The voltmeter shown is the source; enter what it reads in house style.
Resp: 30 (V)
